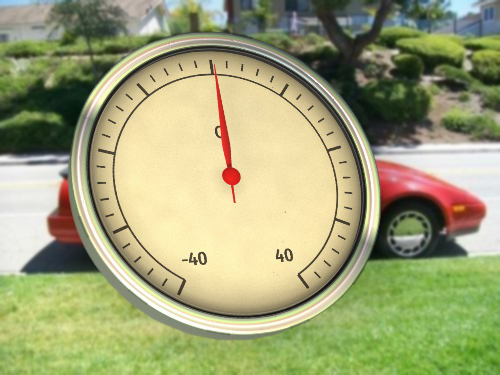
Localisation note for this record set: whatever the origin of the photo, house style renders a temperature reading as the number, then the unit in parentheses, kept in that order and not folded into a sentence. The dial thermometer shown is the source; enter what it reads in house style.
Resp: 0 (°C)
